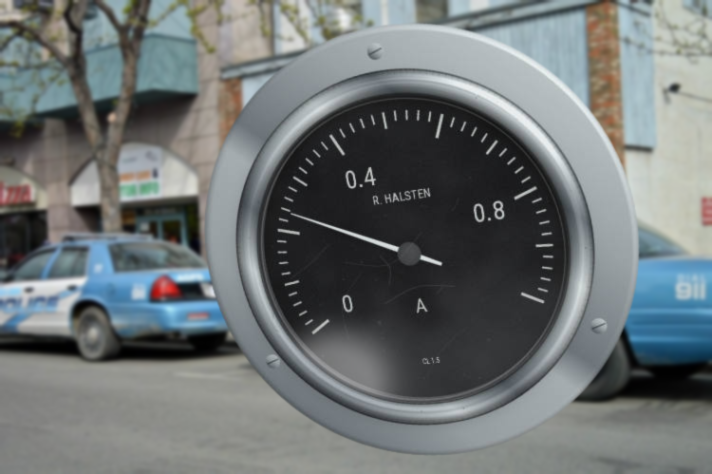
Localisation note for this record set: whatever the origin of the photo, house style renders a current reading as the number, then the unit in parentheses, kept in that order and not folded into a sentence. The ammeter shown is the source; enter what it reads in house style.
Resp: 0.24 (A)
